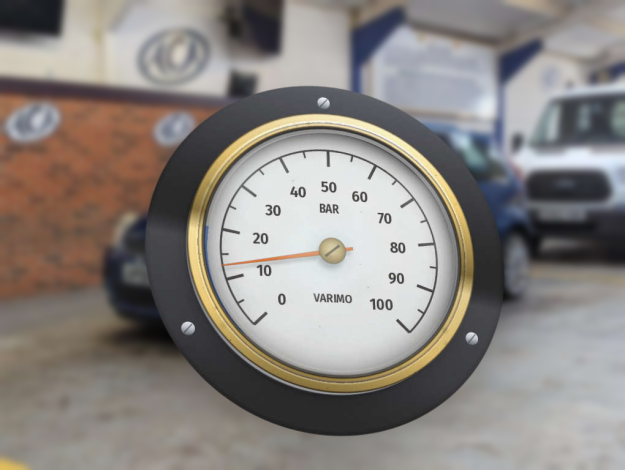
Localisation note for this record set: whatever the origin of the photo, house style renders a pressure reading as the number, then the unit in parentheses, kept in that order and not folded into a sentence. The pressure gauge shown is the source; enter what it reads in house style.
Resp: 12.5 (bar)
